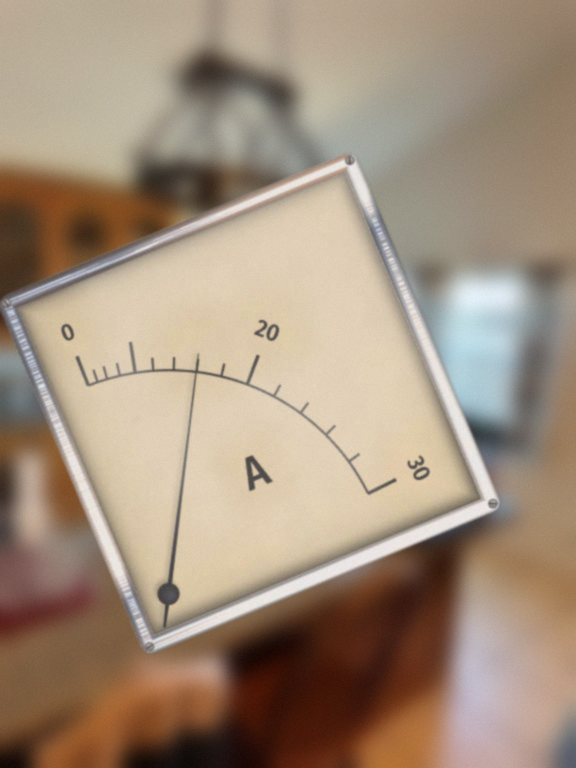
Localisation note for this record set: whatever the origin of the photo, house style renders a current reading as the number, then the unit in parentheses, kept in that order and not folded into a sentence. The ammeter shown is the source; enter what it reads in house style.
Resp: 16 (A)
